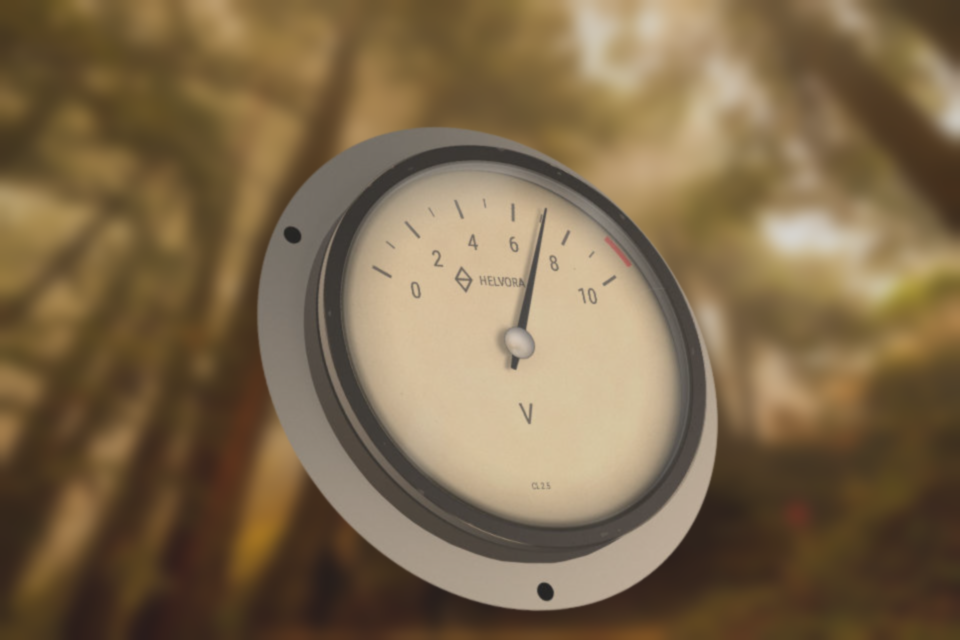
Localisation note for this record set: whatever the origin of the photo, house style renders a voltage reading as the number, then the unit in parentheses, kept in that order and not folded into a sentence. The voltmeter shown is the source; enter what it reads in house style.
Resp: 7 (V)
